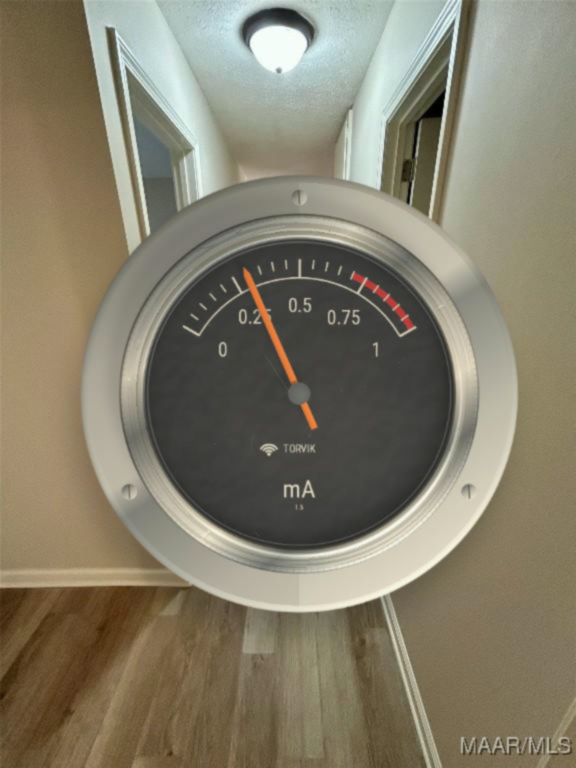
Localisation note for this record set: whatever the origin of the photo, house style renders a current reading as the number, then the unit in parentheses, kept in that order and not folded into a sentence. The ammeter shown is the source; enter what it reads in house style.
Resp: 0.3 (mA)
